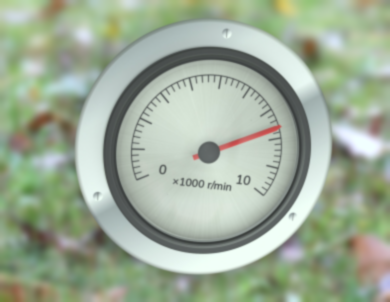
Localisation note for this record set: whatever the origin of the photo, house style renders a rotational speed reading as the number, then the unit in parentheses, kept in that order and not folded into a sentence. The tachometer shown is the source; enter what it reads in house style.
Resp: 7600 (rpm)
